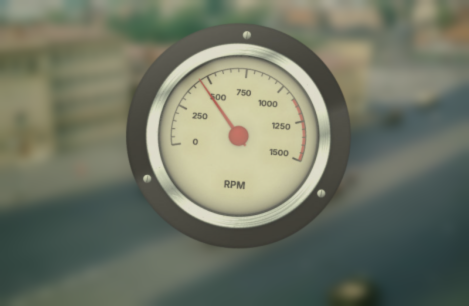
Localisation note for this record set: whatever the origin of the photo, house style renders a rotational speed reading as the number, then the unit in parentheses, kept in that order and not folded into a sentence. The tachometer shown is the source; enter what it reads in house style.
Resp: 450 (rpm)
